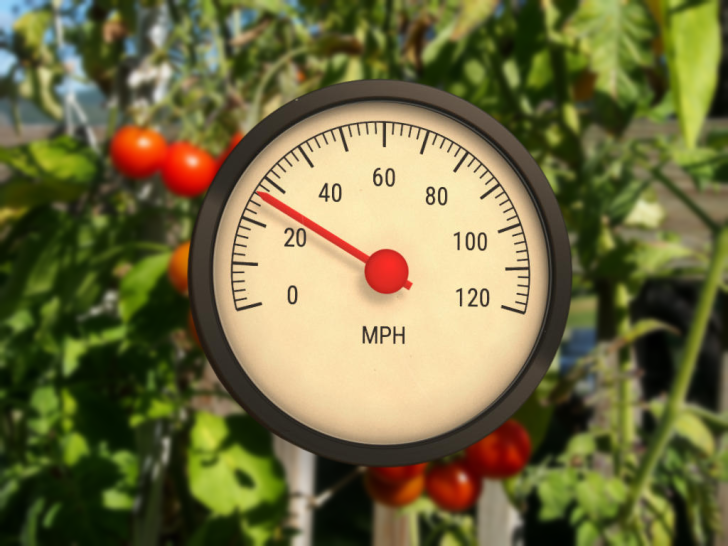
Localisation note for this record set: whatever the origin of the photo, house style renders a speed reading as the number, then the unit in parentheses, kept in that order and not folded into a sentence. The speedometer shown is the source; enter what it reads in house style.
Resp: 26 (mph)
